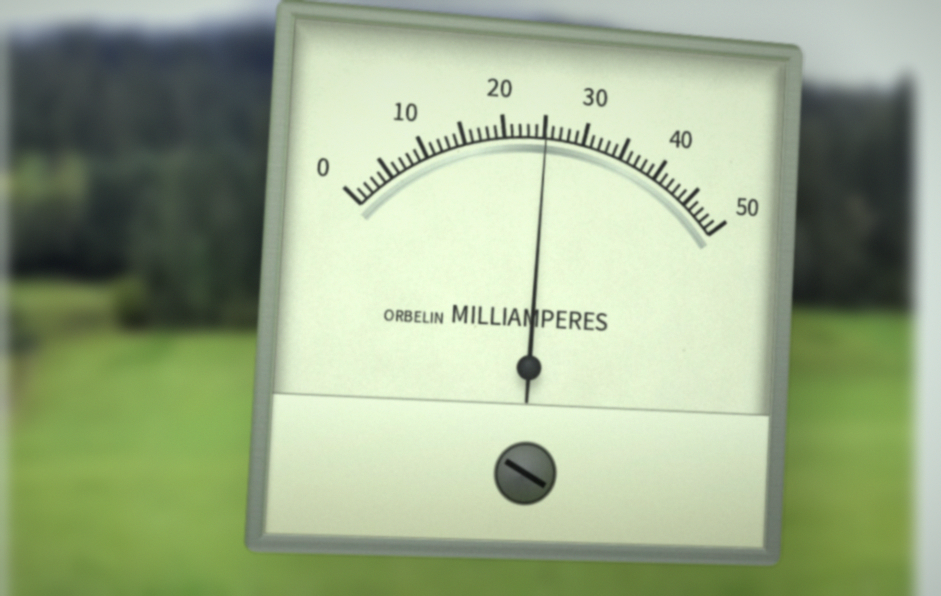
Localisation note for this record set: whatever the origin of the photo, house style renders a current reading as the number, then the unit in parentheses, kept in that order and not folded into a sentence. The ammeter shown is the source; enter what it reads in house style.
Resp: 25 (mA)
